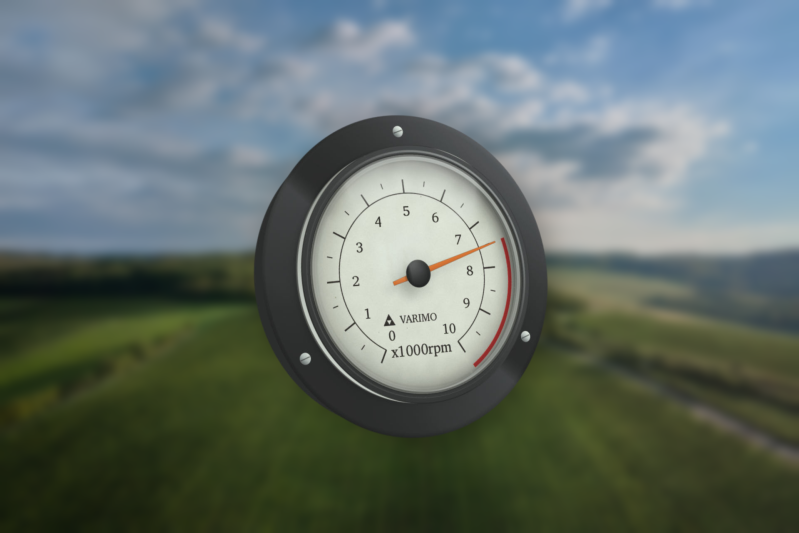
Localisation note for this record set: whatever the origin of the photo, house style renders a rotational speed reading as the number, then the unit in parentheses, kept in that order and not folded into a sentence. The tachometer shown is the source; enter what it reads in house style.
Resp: 7500 (rpm)
